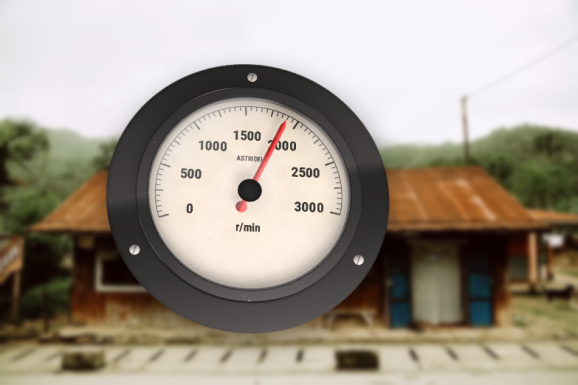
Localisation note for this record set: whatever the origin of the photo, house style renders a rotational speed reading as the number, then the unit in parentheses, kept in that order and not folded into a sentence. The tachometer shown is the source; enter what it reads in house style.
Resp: 1900 (rpm)
